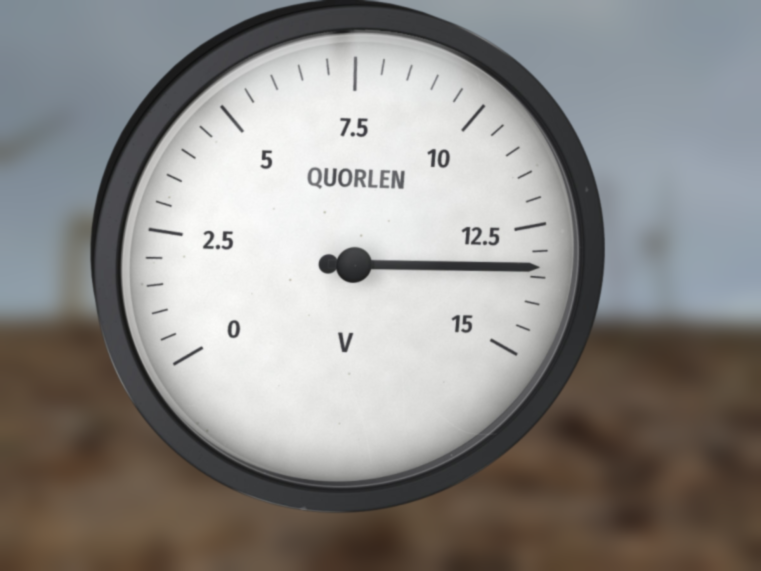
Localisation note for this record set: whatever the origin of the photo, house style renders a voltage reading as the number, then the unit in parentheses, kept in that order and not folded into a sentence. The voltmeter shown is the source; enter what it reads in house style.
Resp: 13.25 (V)
